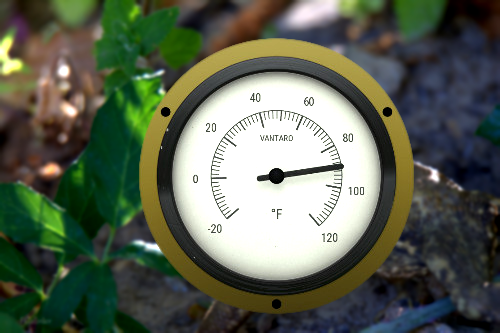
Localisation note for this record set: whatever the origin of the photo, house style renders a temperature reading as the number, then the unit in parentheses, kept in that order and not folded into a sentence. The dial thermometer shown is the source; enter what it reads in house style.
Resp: 90 (°F)
